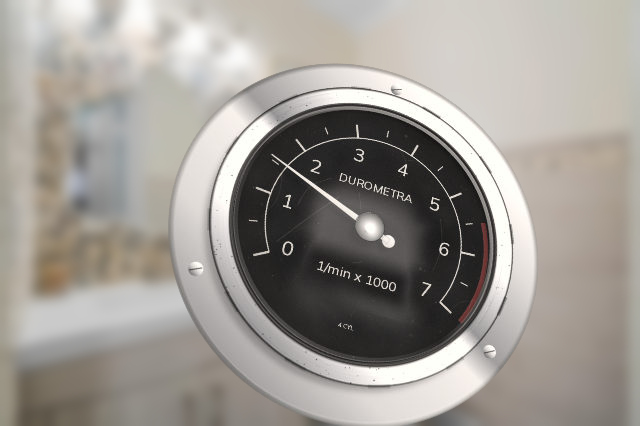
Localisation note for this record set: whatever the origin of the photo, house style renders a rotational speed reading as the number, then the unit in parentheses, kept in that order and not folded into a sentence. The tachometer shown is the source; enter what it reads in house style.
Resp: 1500 (rpm)
